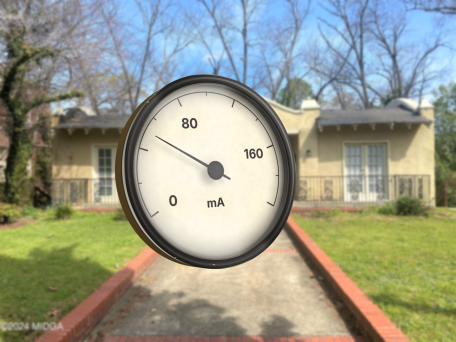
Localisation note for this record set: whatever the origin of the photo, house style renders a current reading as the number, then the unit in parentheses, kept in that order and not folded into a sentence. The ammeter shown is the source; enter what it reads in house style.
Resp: 50 (mA)
